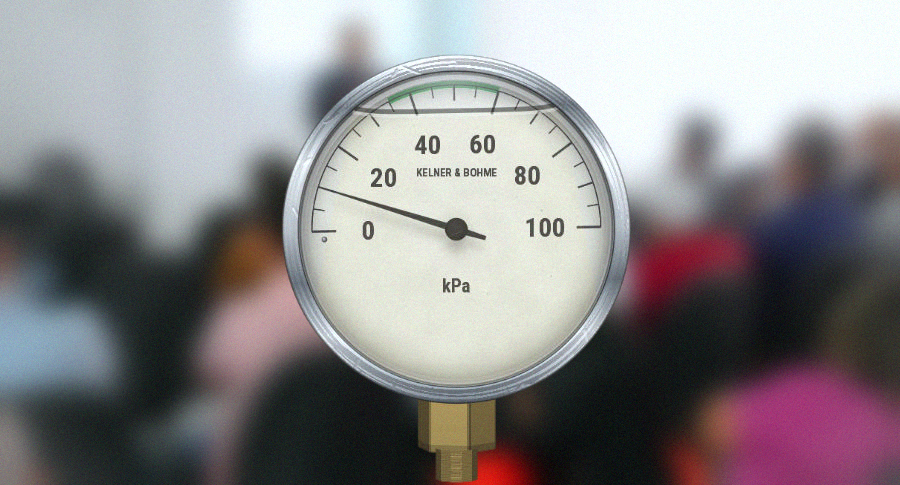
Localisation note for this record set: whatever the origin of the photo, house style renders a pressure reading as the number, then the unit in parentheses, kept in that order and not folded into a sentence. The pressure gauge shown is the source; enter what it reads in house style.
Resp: 10 (kPa)
